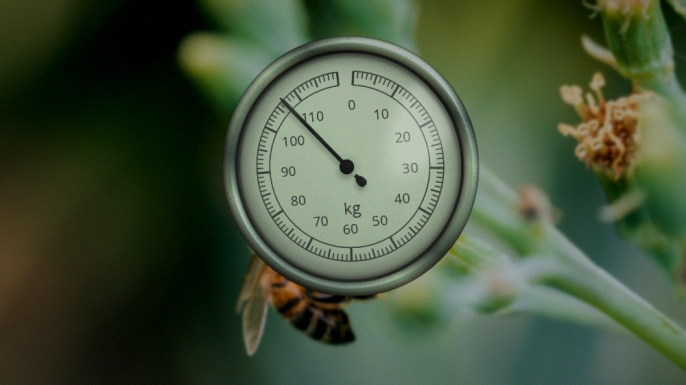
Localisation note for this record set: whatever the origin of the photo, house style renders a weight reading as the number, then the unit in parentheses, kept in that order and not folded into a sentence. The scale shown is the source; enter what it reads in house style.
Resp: 107 (kg)
